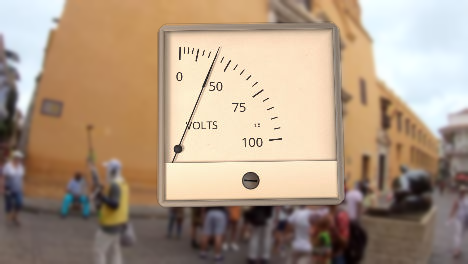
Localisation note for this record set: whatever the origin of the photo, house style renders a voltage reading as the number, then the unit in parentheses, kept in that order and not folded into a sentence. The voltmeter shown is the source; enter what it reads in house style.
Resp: 40 (V)
